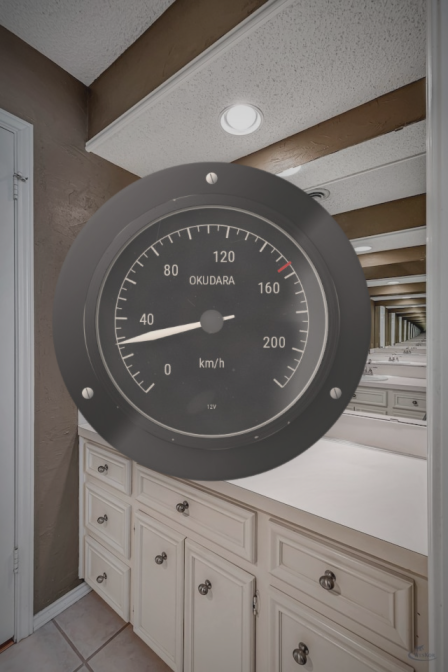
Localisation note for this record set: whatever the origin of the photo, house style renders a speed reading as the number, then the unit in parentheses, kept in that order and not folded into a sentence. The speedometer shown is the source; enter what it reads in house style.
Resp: 27.5 (km/h)
